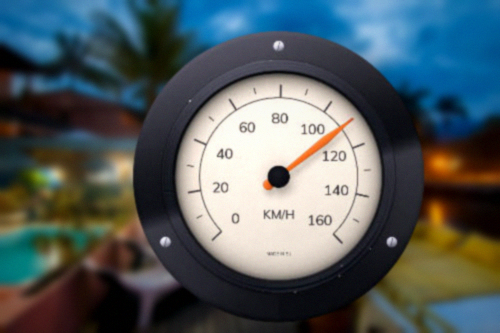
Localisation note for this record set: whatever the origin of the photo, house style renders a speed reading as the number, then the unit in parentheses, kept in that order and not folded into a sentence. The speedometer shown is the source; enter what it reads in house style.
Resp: 110 (km/h)
